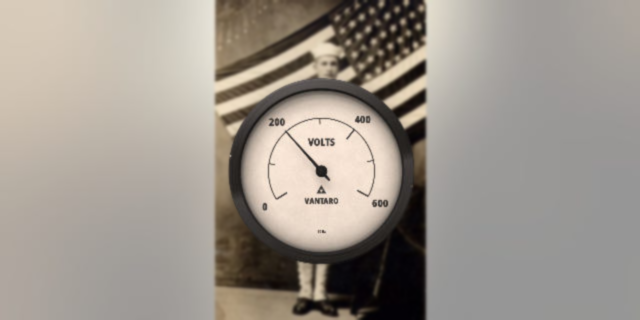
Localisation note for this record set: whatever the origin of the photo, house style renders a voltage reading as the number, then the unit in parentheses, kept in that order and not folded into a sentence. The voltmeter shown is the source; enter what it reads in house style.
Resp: 200 (V)
